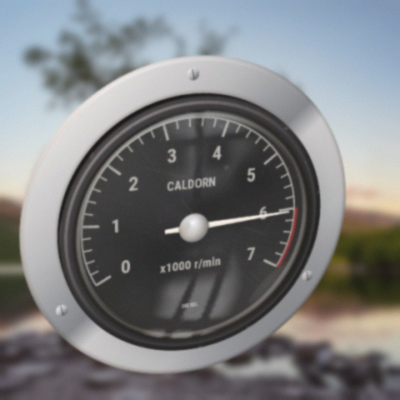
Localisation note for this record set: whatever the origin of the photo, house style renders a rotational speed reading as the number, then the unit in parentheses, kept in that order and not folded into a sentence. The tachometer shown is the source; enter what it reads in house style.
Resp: 6000 (rpm)
